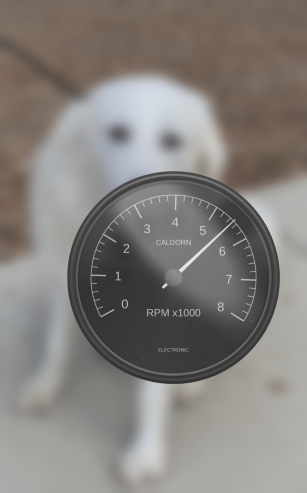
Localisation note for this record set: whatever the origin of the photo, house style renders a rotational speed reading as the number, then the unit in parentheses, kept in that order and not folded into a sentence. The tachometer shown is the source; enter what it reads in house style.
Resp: 5500 (rpm)
